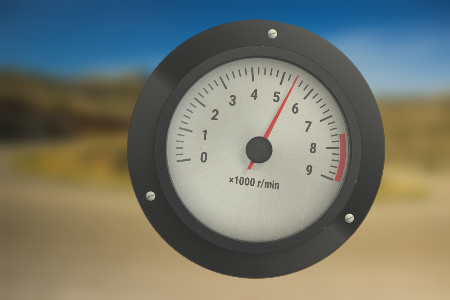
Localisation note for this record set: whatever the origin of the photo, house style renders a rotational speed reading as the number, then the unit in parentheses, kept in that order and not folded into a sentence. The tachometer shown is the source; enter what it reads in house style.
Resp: 5400 (rpm)
